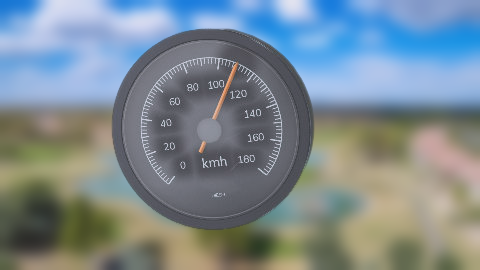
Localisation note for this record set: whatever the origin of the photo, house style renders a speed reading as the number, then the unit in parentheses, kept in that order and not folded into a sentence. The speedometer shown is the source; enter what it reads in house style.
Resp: 110 (km/h)
